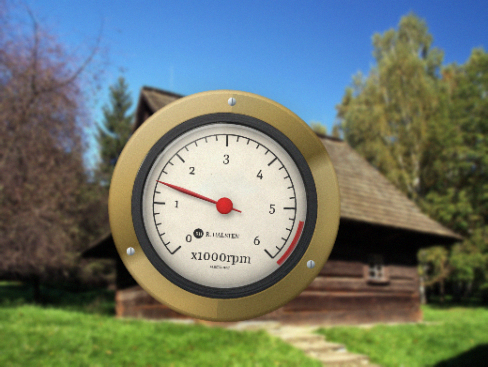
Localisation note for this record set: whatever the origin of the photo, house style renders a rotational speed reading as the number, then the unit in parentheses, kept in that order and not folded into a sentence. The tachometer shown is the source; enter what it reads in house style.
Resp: 1400 (rpm)
